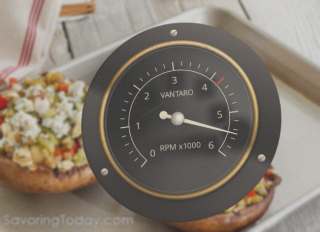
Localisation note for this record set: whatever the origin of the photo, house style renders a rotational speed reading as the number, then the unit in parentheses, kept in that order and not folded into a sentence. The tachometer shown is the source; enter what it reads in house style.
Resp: 5500 (rpm)
